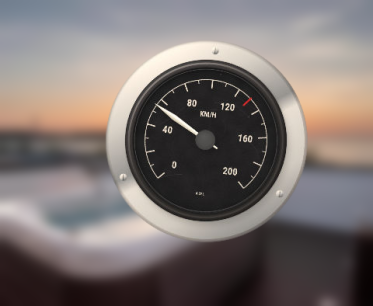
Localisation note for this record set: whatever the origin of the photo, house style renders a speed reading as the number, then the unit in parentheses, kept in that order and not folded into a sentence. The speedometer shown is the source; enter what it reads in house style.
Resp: 55 (km/h)
